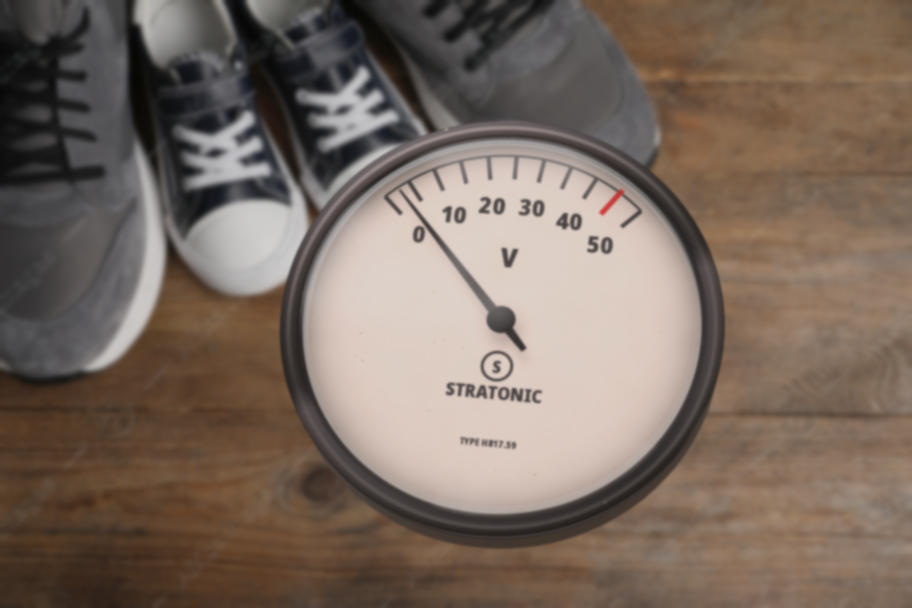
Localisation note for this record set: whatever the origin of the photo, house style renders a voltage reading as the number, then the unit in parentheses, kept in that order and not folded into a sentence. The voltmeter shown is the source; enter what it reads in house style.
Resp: 2.5 (V)
